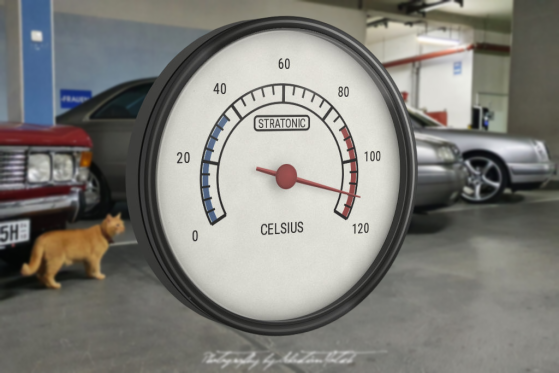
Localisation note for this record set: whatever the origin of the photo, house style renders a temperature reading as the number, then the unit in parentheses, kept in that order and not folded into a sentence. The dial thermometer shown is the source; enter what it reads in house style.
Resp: 112 (°C)
